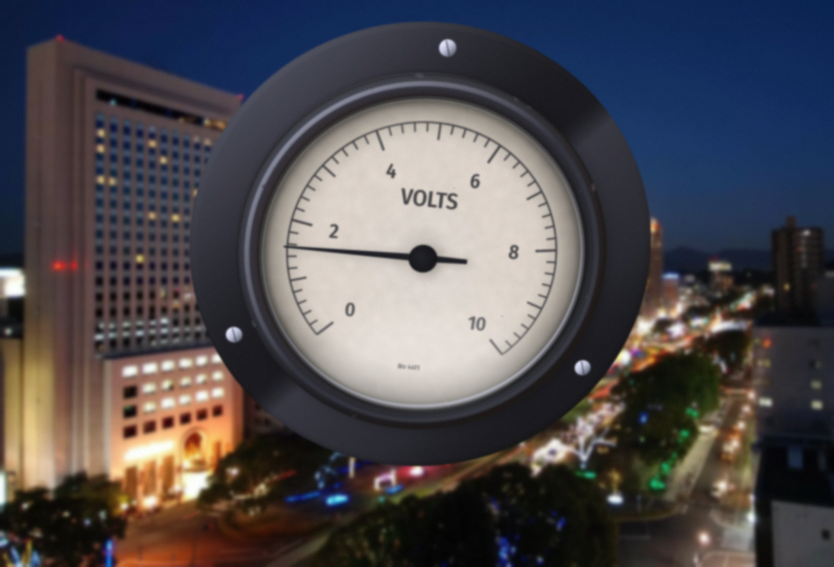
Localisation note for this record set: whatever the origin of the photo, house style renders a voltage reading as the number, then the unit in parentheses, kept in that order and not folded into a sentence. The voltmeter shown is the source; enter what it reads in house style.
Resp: 1.6 (V)
